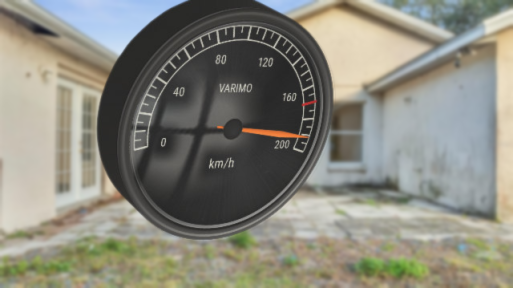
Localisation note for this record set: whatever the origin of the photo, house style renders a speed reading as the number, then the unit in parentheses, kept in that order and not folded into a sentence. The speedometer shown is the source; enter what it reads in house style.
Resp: 190 (km/h)
